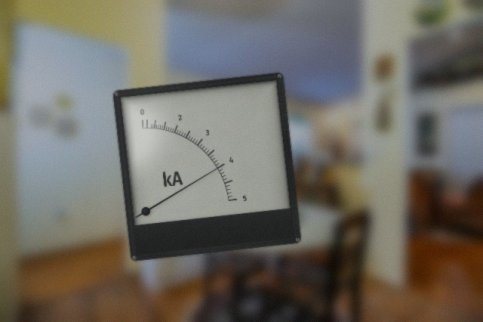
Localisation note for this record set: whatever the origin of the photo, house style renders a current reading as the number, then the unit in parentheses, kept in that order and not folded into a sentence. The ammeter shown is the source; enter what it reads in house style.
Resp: 4 (kA)
